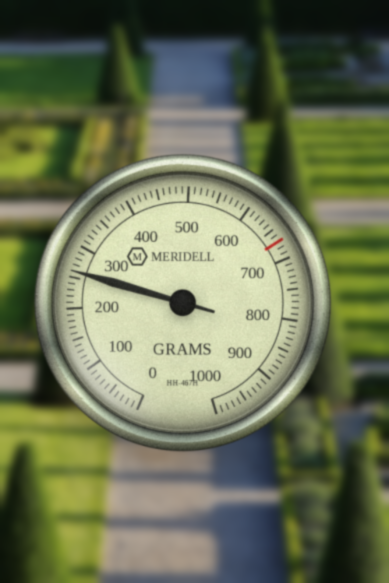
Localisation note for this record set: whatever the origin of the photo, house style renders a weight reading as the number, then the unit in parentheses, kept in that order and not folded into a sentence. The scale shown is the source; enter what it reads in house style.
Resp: 260 (g)
